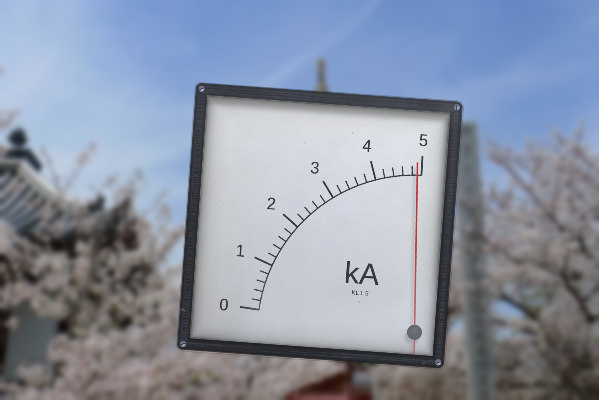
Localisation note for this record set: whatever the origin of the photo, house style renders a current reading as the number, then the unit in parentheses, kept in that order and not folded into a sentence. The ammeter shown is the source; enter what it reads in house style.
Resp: 4.9 (kA)
